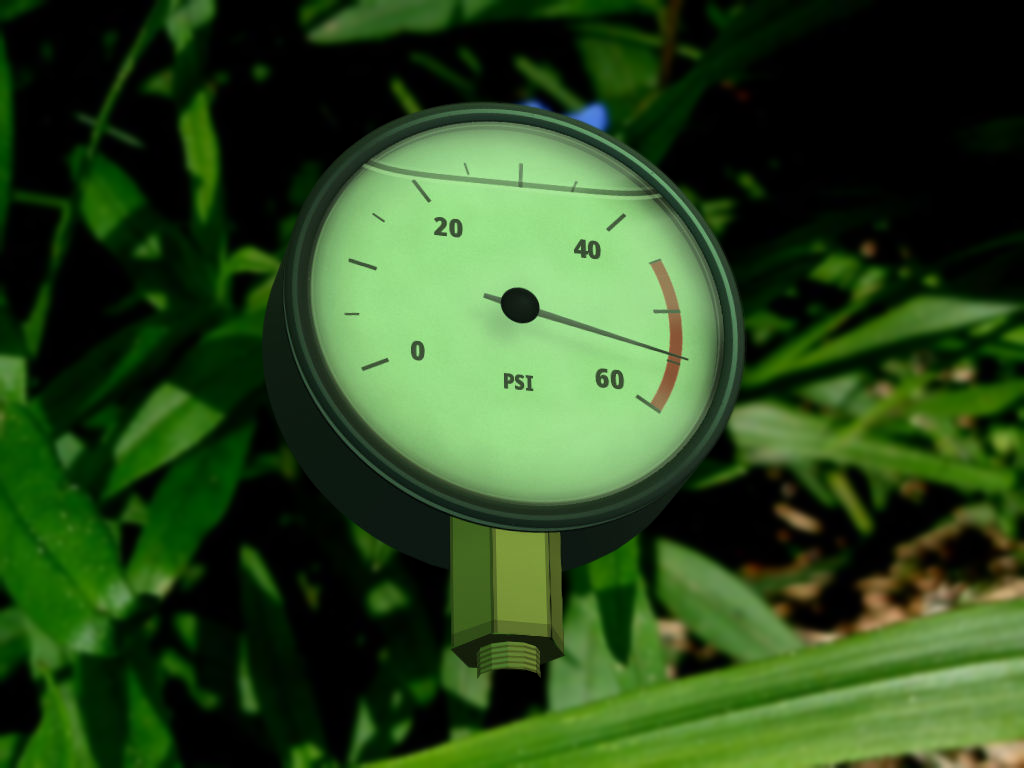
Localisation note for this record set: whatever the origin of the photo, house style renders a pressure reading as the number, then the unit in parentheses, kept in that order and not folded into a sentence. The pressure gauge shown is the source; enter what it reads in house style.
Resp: 55 (psi)
